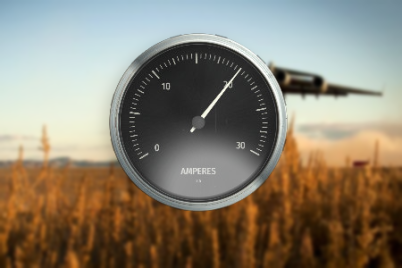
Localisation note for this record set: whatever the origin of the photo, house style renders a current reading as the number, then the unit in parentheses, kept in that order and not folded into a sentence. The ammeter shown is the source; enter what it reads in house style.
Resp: 20 (A)
